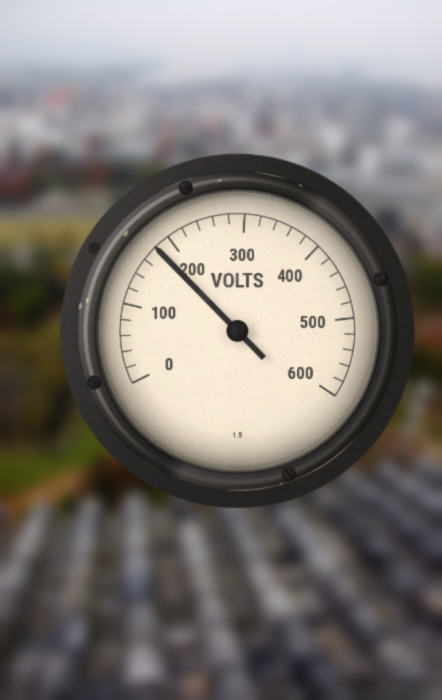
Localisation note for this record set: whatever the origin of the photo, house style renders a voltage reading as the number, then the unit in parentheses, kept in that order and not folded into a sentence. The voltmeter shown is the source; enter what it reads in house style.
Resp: 180 (V)
